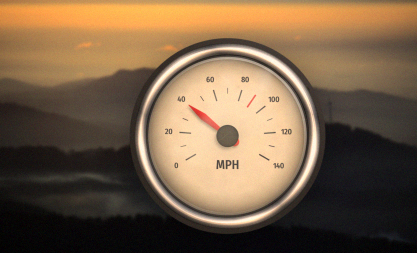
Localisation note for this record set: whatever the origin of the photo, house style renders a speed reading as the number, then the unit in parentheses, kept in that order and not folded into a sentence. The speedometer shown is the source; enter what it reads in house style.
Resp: 40 (mph)
